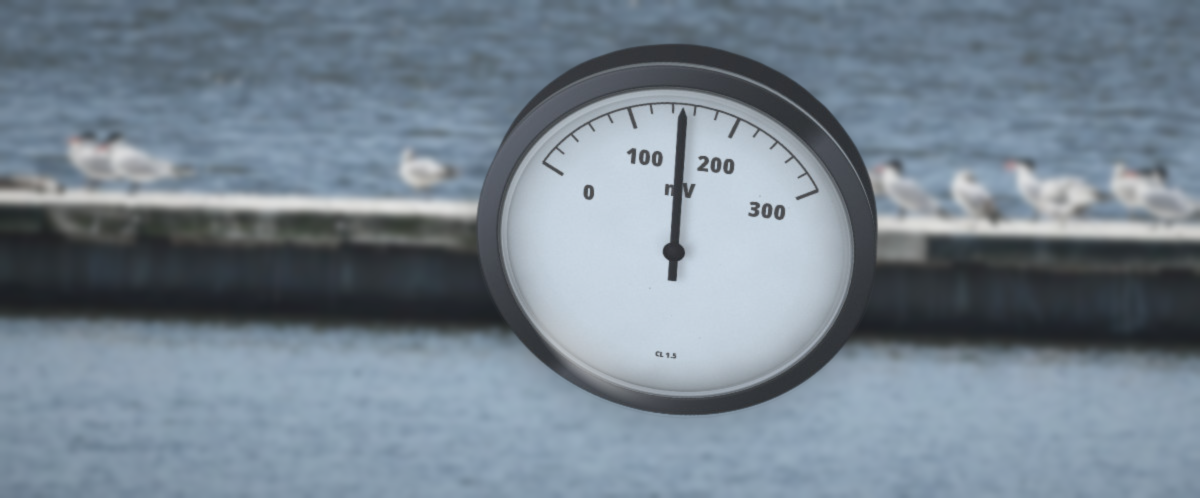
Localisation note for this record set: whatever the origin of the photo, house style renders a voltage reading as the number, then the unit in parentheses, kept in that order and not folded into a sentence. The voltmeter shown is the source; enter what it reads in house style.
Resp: 150 (mV)
